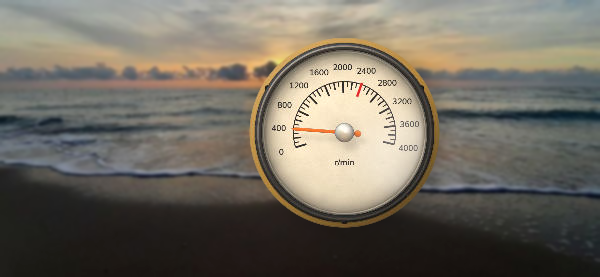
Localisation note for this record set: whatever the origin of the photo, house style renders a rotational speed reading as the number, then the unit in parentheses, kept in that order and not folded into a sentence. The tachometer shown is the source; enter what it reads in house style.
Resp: 400 (rpm)
